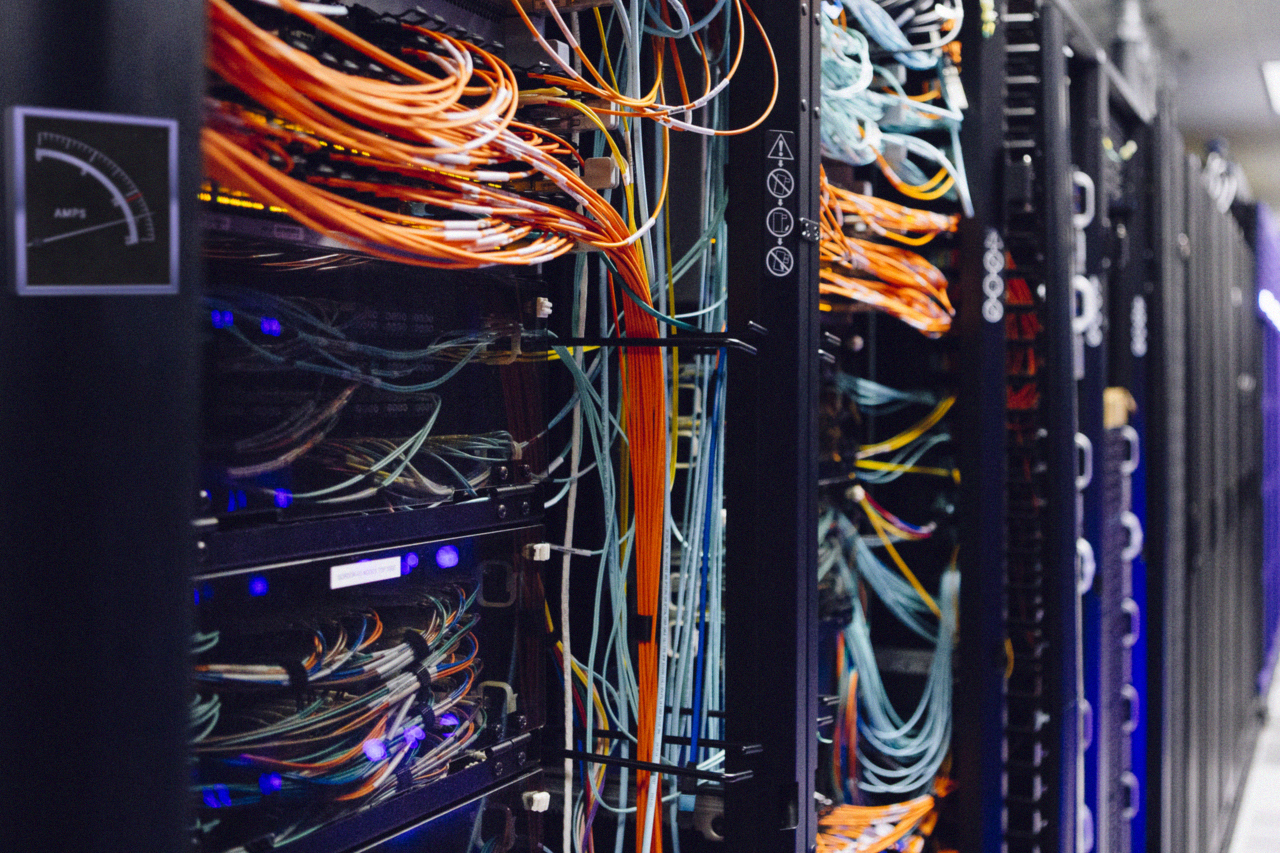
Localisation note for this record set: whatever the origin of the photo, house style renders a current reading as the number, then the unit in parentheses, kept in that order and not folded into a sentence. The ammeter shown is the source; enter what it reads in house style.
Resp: 12.5 (A)
